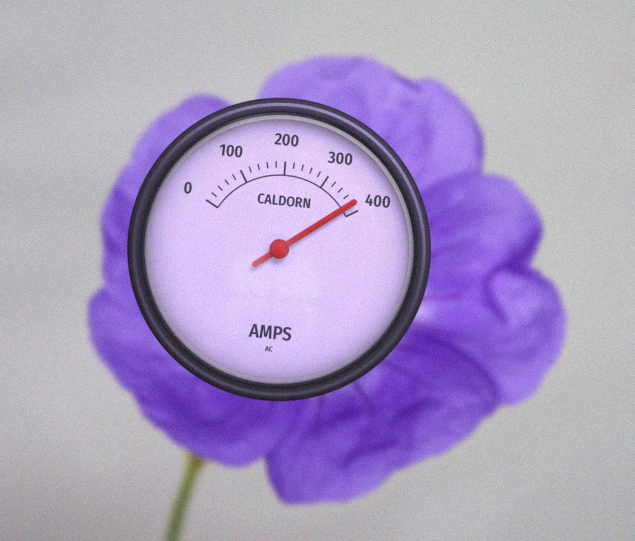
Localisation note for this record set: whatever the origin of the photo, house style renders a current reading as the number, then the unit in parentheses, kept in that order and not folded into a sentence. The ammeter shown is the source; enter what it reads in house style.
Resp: 380 (A)
